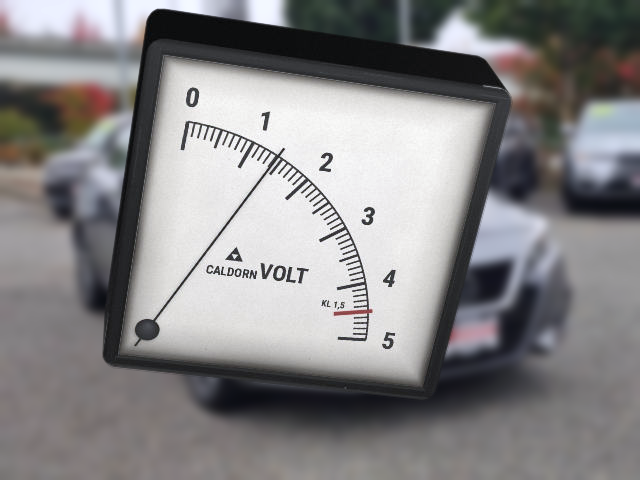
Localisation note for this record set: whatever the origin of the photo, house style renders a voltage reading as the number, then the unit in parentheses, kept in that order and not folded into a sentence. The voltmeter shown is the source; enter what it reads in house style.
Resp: 1.4 (V)
